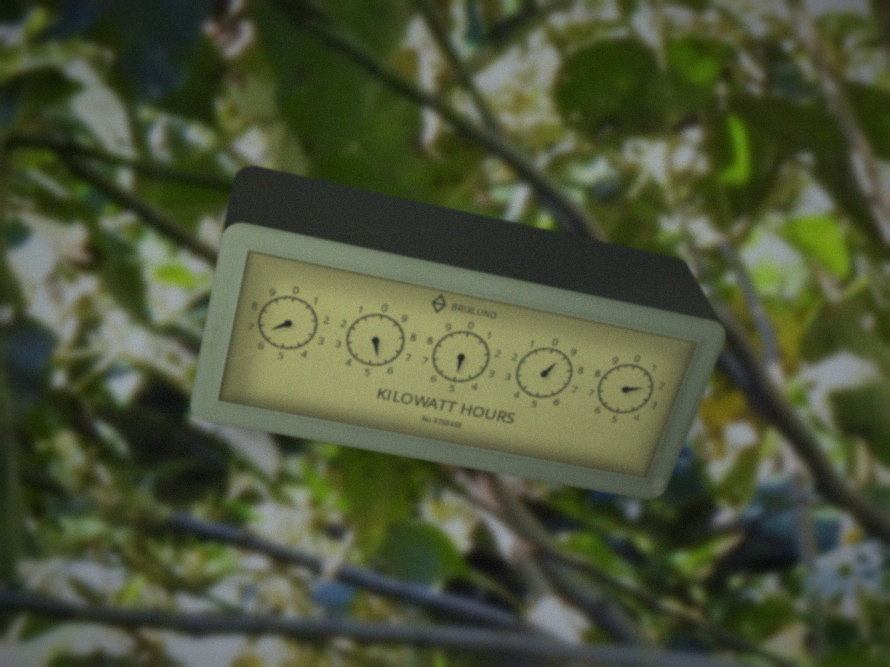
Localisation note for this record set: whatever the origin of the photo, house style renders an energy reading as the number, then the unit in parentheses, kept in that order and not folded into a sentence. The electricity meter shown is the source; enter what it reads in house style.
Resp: 65492 (kWh)
